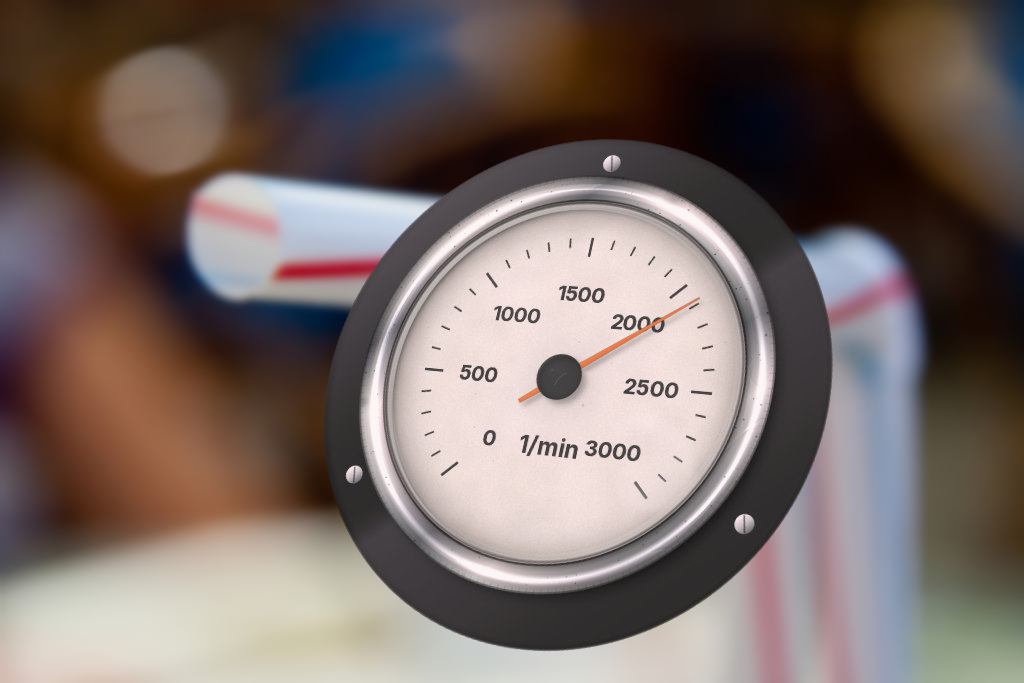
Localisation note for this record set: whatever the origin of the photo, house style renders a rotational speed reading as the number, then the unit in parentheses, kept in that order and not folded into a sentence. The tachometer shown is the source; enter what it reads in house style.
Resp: 2100 (rpm)
